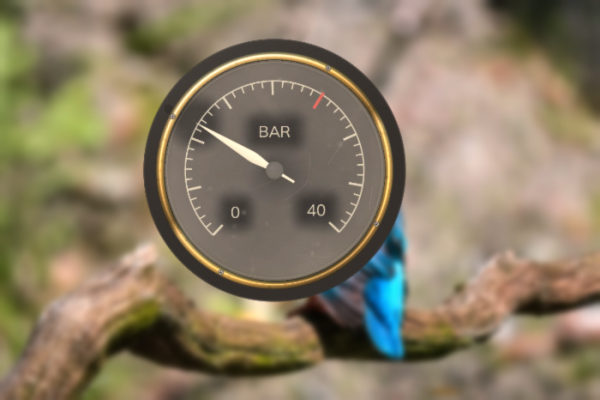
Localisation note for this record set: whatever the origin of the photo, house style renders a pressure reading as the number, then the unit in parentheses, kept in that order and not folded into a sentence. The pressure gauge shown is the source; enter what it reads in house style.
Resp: 11.5 (bar)
